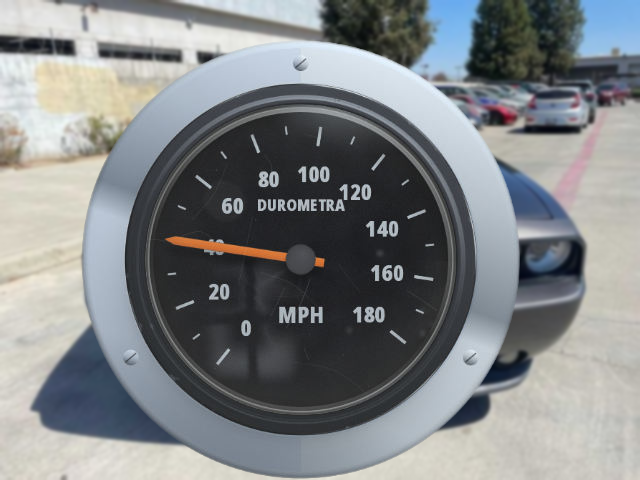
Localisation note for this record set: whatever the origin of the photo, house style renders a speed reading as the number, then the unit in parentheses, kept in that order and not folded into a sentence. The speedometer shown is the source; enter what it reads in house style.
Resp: 40 (mph)
